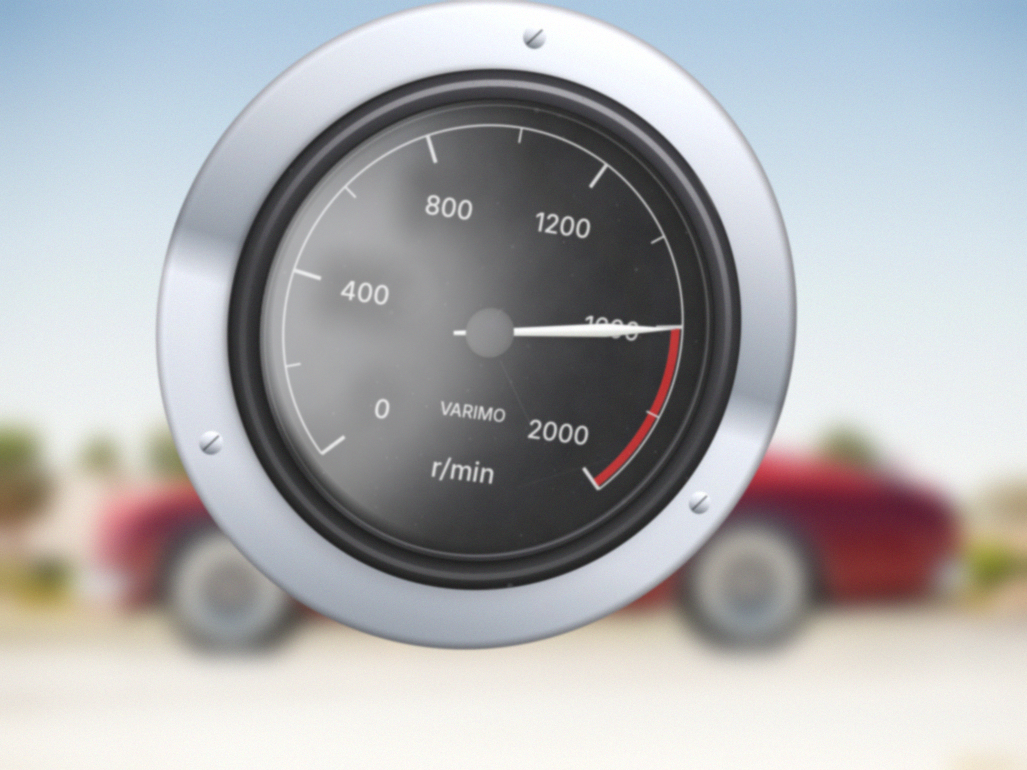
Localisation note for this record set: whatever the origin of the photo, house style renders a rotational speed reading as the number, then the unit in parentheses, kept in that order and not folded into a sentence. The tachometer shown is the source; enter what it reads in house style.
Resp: 1600 (rpm)
